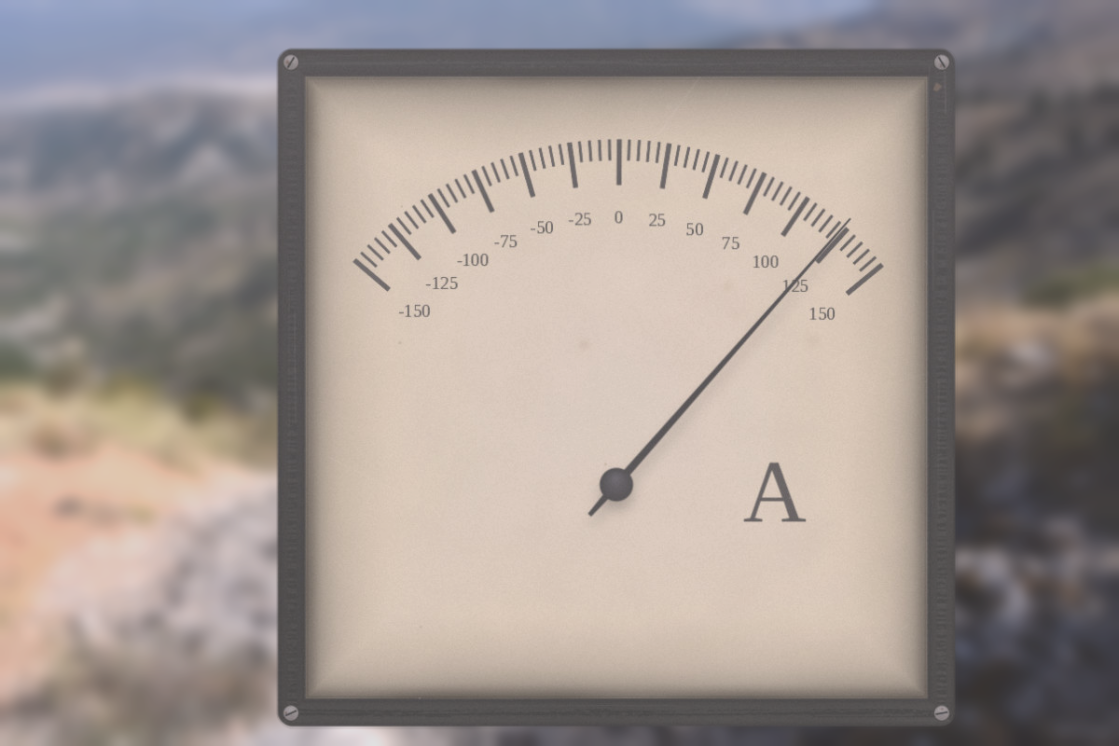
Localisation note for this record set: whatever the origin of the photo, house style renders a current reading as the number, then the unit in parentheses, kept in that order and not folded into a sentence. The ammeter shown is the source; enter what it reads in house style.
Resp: 122.5 (A)
